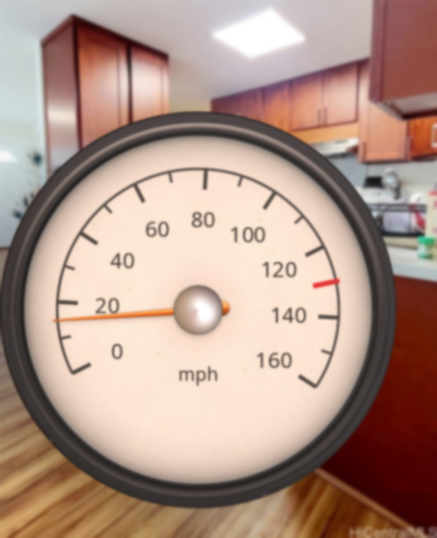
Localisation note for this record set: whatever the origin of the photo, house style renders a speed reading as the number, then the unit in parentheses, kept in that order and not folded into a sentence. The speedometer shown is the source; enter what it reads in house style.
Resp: 15 (mph)
